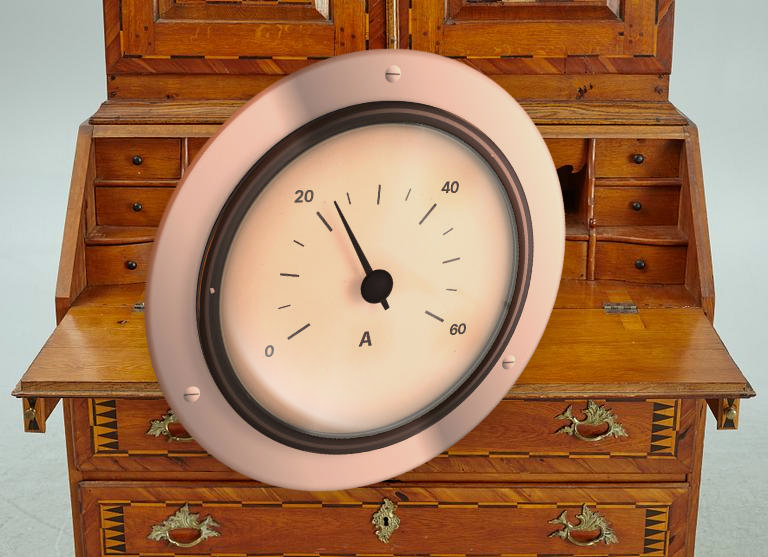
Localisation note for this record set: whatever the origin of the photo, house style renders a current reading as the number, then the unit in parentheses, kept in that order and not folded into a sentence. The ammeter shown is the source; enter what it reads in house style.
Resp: 22.5 (A)
